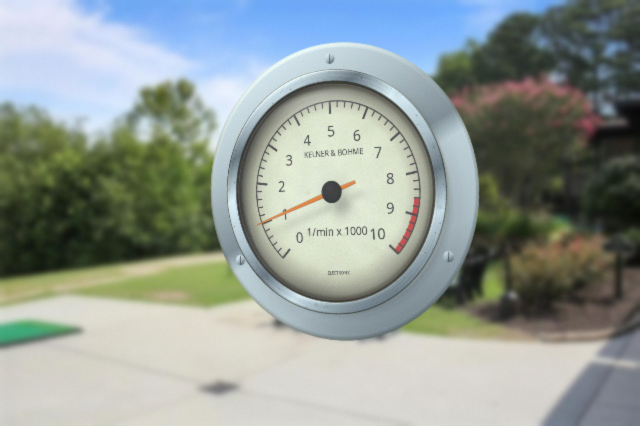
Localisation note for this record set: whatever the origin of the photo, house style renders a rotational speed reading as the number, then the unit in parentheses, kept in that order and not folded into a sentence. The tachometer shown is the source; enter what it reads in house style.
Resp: 1000 (rpm)
